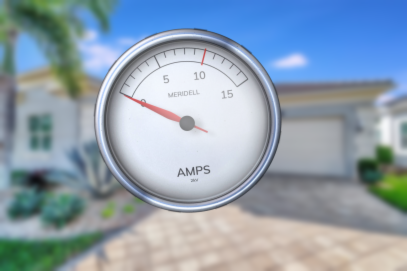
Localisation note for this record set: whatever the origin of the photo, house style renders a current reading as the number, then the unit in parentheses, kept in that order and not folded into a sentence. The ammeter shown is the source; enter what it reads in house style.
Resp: 0 (A)
